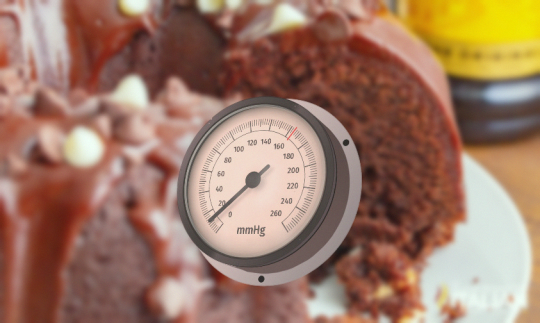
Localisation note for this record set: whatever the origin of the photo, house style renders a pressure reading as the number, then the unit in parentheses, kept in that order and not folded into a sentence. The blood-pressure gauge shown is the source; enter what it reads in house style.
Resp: 10 (mmHg)
